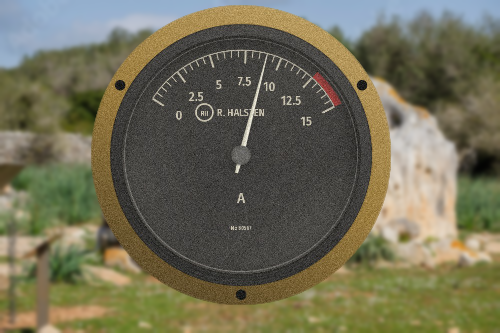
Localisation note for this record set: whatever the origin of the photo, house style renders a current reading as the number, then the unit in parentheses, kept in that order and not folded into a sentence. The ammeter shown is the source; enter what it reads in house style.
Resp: 9 (A)
